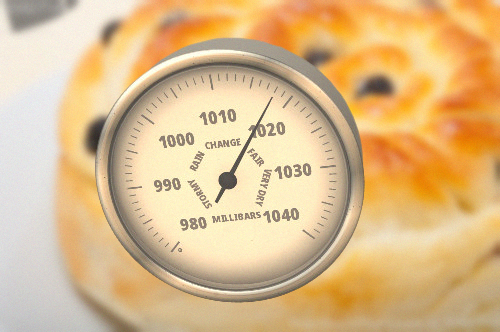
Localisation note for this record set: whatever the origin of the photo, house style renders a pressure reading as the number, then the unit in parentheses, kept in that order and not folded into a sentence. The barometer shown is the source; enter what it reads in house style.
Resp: 1018 (mbar)
